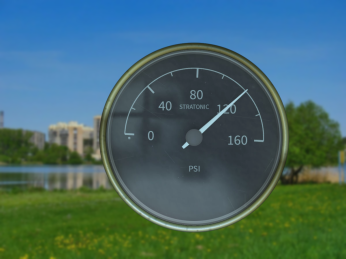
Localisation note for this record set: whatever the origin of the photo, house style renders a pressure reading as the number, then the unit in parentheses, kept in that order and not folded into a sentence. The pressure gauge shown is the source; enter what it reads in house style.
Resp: 120 (psi)
